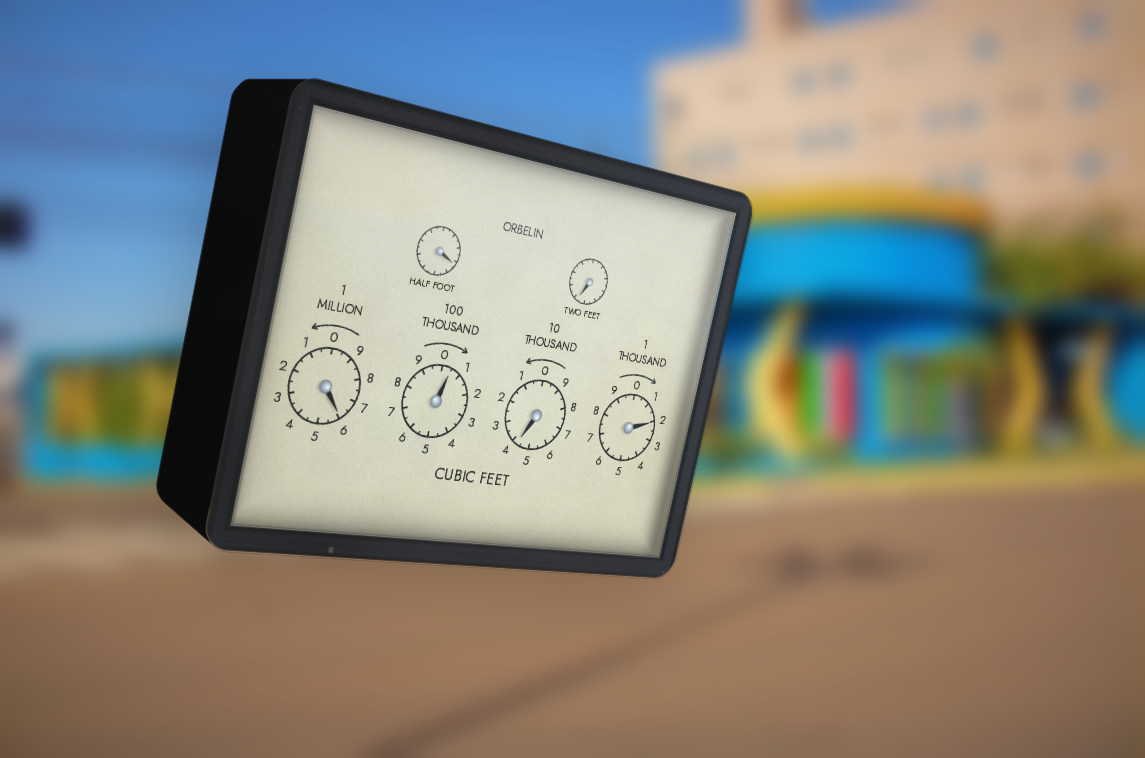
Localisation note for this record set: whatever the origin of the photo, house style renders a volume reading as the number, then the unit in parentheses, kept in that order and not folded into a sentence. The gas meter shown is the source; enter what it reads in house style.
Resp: 604200 (ft³)
